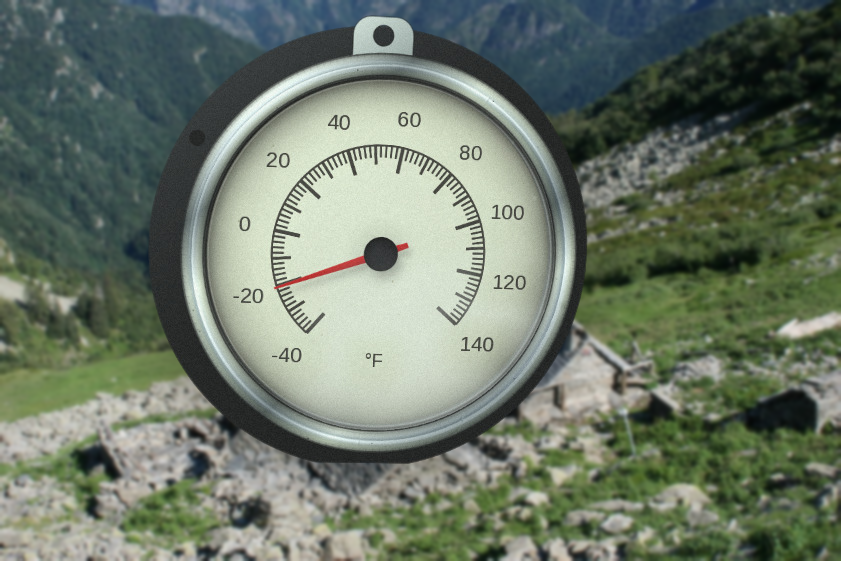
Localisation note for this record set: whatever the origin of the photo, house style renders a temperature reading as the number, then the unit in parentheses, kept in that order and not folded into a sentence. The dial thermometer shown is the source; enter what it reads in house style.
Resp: -20 (°F)
